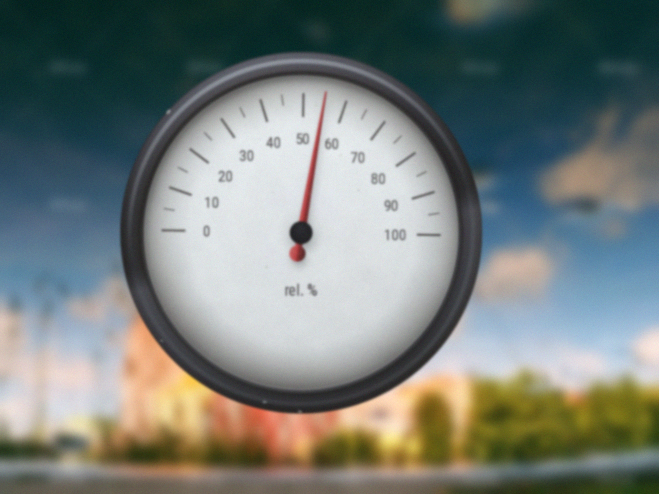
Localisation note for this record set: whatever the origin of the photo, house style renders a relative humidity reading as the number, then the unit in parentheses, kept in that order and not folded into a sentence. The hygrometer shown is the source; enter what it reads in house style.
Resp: 55 (%)
